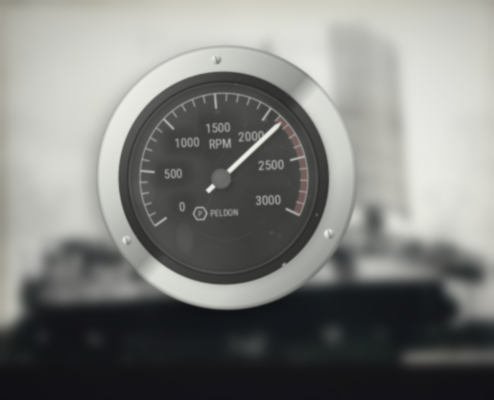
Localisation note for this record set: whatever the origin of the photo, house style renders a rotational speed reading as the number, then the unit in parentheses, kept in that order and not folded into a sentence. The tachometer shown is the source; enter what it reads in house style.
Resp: 2150 (rpm)
